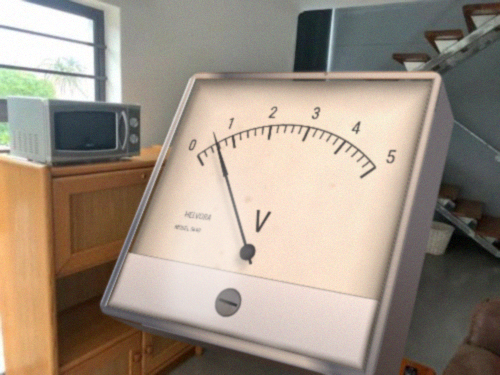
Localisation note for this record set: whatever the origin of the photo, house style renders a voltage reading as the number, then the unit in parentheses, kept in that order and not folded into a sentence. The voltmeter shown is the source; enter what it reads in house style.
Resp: 0.6 (V)
